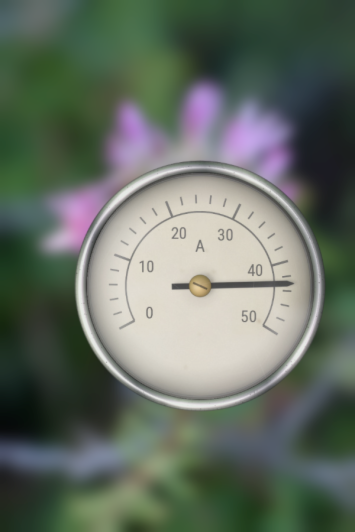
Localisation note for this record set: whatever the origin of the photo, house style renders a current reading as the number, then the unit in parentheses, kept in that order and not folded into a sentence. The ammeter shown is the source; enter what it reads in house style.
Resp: 43 (A)
